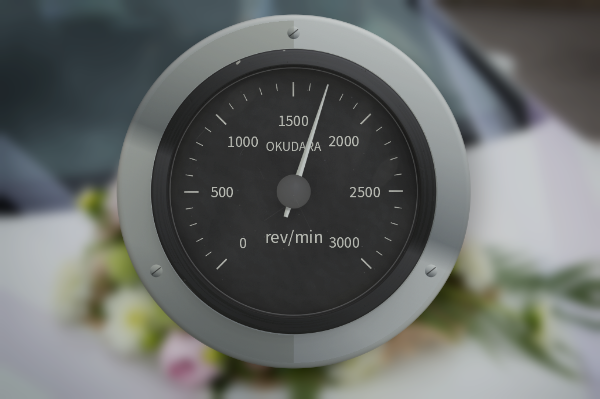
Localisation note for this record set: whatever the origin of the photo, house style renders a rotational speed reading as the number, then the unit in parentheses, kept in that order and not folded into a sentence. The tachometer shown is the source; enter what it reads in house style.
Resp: 1700 (rpm)
